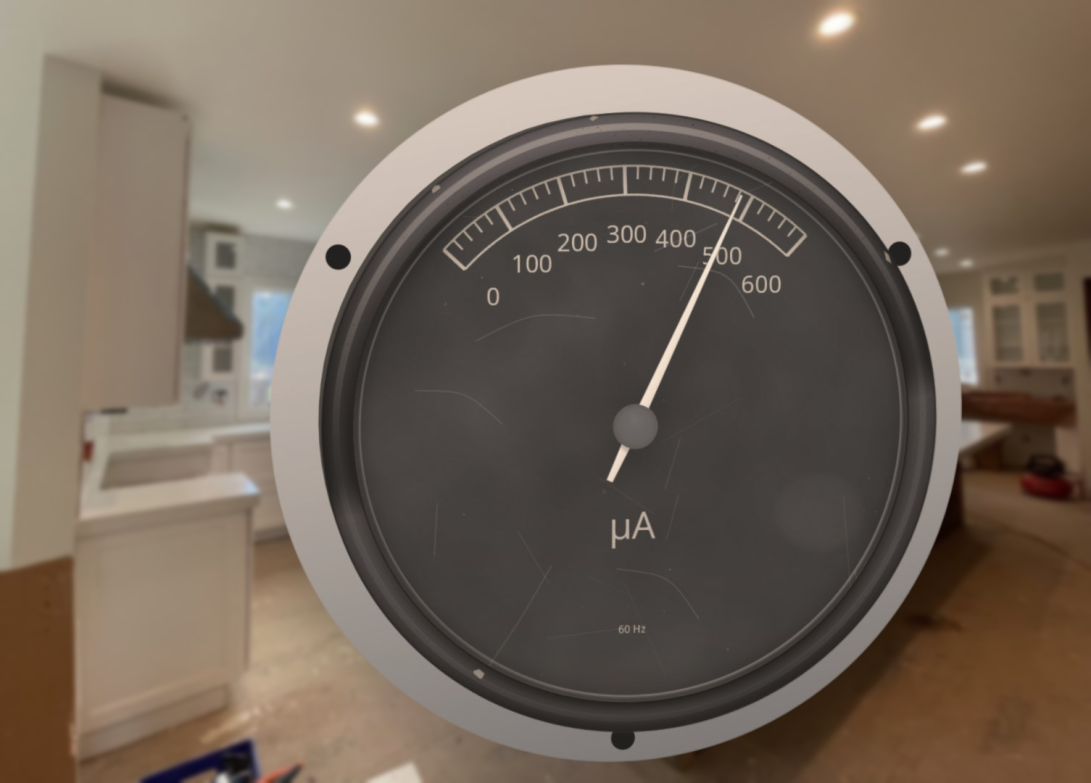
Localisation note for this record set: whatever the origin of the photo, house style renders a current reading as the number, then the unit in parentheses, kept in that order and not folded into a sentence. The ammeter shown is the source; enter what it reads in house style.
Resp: 480 (µA)
